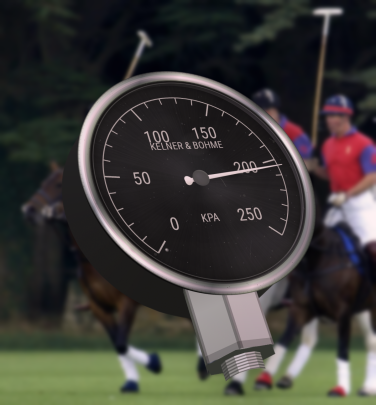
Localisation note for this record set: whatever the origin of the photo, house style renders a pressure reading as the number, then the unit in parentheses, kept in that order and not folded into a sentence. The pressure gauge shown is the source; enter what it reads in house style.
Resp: 205 (kPa)
